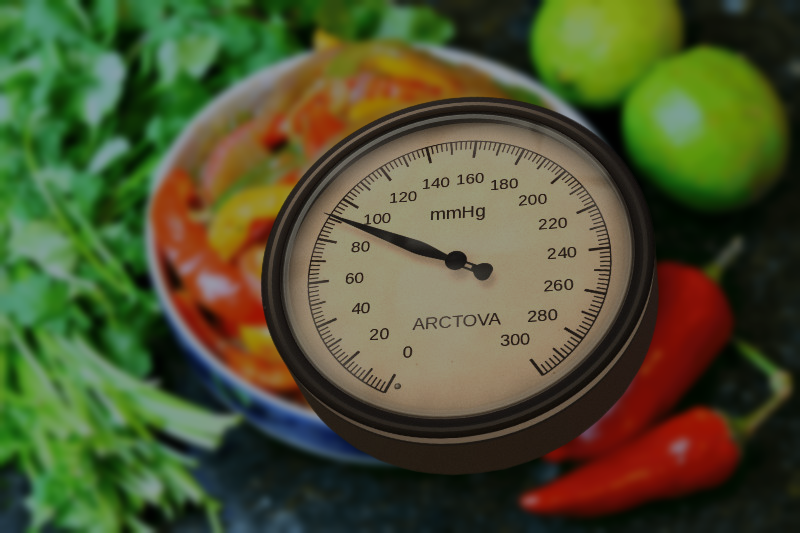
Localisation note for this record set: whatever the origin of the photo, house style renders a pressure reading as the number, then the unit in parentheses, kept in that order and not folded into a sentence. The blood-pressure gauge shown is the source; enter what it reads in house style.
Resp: 90 (mmHg)
